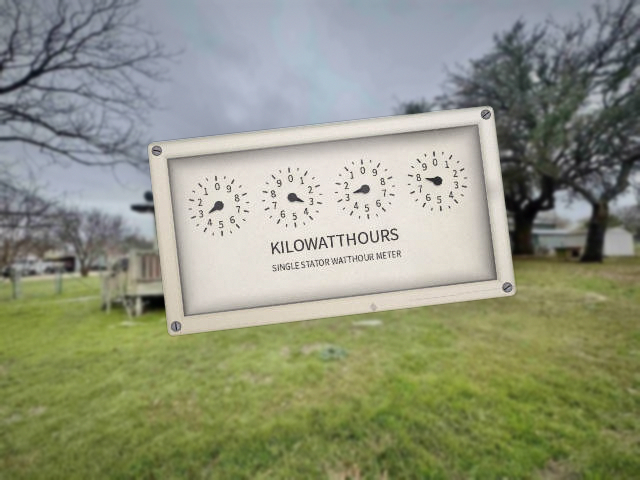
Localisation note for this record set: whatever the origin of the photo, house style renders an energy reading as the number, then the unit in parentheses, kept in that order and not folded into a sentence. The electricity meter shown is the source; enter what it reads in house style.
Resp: 3328 (kWh)
